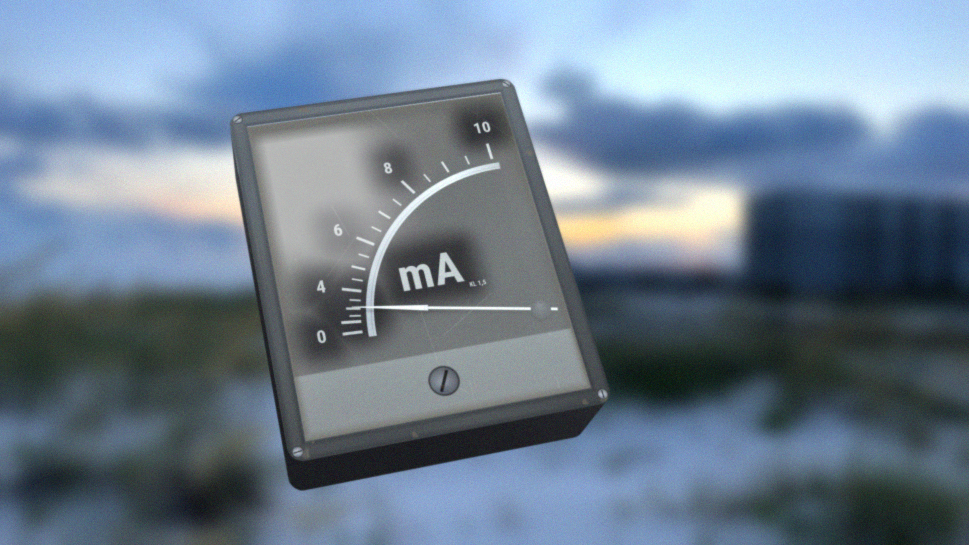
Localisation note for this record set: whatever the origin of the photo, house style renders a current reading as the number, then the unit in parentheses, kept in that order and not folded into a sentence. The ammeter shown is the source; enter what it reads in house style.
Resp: 3 (mA)
